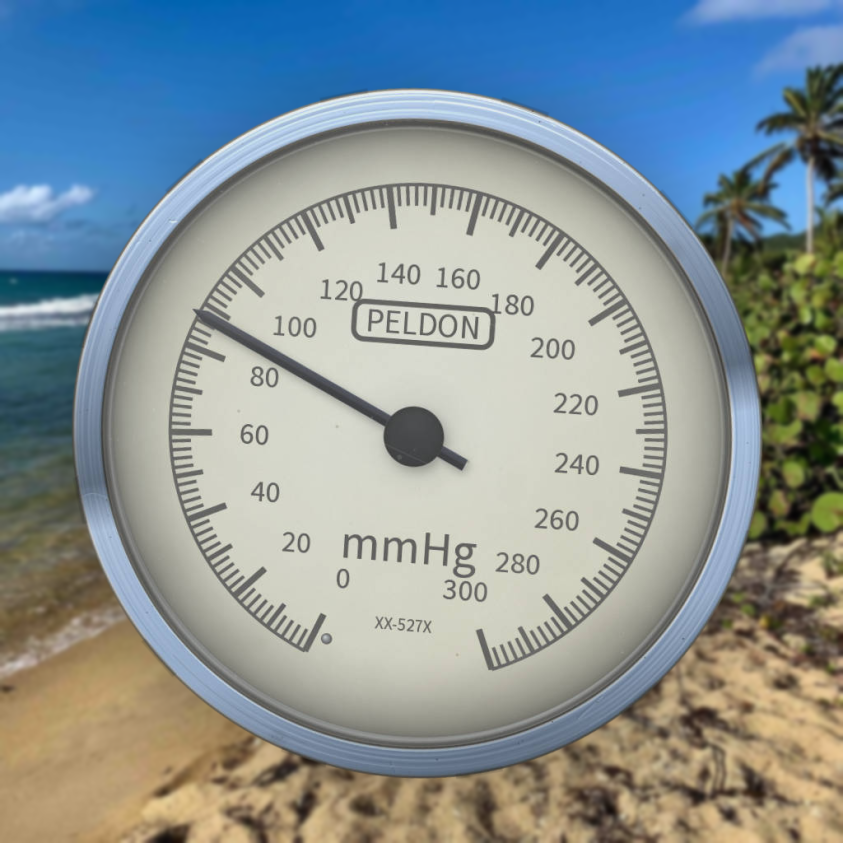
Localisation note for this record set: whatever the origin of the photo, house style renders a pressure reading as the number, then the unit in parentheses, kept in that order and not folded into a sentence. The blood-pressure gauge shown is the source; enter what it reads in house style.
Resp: 88 (mmHg)
